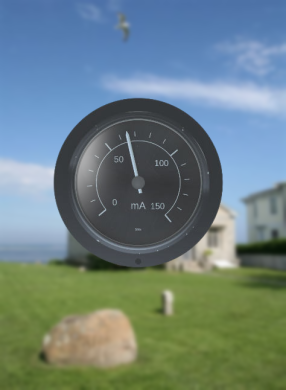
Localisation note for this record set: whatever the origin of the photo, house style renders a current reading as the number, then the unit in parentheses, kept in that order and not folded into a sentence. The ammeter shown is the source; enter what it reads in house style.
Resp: 65 (mA)
